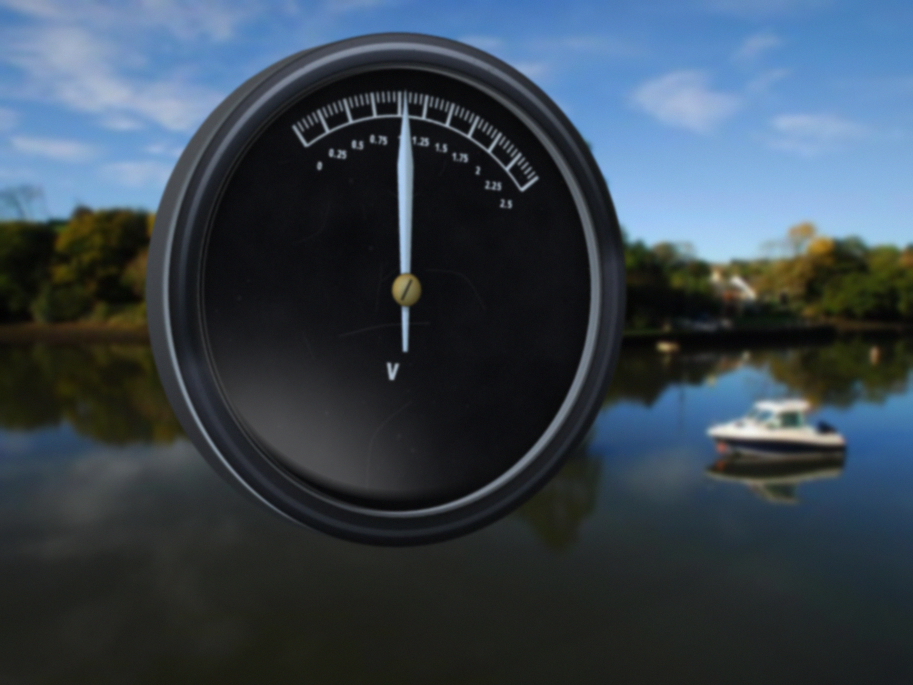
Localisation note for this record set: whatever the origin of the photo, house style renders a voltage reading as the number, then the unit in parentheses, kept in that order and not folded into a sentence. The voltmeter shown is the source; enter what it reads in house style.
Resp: 1 (V)
